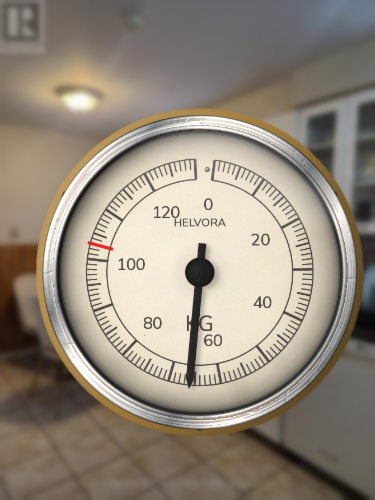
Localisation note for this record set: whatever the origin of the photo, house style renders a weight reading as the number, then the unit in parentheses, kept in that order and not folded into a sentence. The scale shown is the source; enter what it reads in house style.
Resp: 66 (kg)
